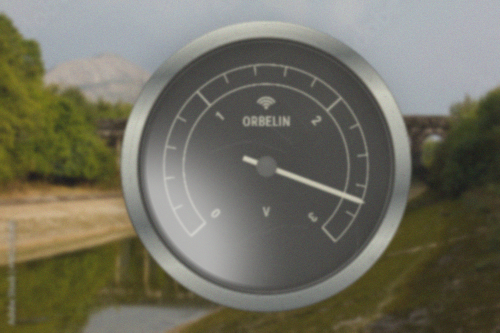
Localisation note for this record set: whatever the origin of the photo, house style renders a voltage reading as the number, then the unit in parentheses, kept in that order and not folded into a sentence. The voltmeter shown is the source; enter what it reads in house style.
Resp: 2.7 (V)
